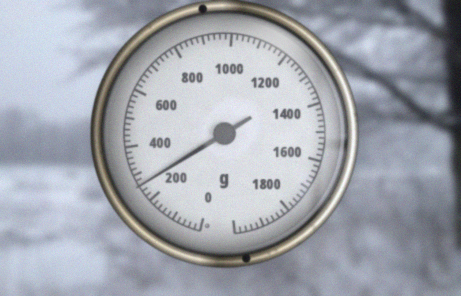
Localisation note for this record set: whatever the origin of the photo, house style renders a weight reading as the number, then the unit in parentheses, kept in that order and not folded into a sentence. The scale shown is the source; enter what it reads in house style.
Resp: 260 (g)
